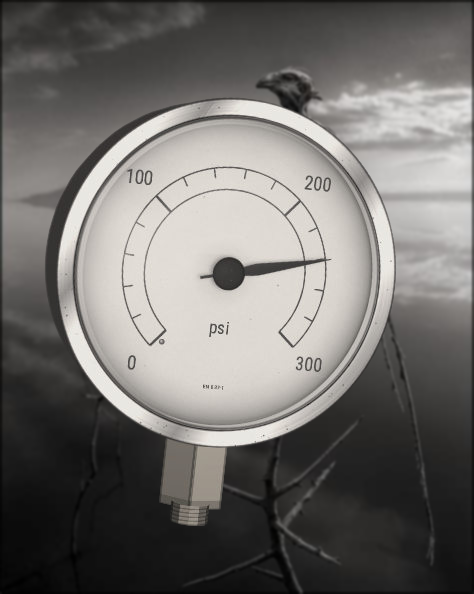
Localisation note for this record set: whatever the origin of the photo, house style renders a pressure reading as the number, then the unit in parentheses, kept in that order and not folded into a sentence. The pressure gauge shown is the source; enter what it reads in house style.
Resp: 240 (psi)
